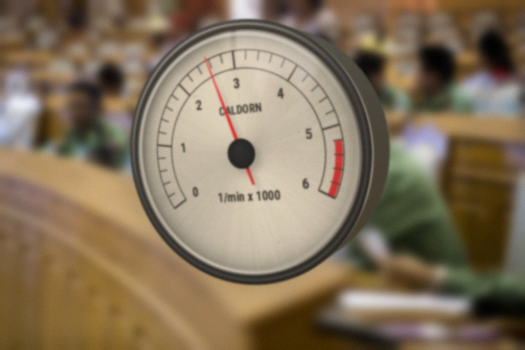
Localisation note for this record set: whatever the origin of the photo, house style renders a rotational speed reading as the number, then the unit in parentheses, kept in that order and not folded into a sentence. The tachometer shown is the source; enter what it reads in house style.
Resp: 2600 (rpm)
